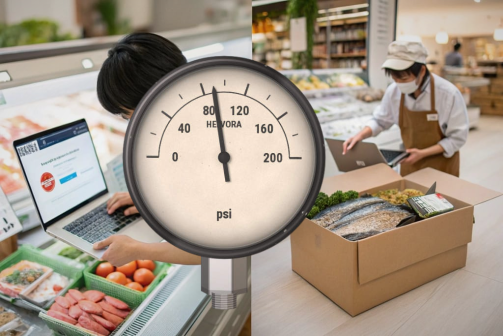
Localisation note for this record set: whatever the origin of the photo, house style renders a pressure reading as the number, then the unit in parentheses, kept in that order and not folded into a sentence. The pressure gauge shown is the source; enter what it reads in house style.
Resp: 90 (psi)
